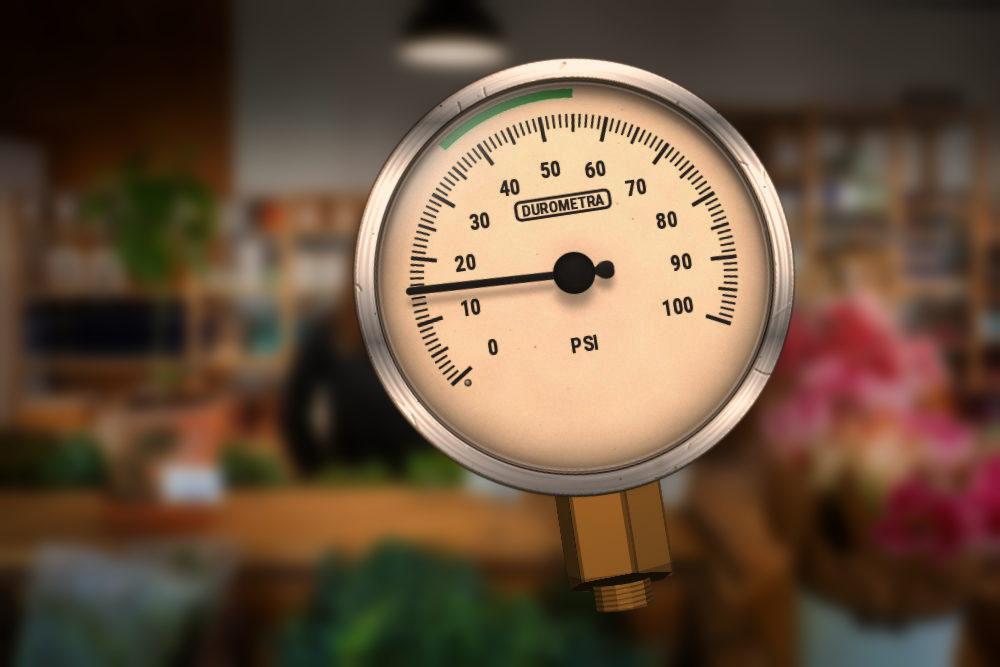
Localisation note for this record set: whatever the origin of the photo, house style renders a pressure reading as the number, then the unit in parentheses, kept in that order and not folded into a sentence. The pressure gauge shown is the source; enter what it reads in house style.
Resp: 15 (psi)
